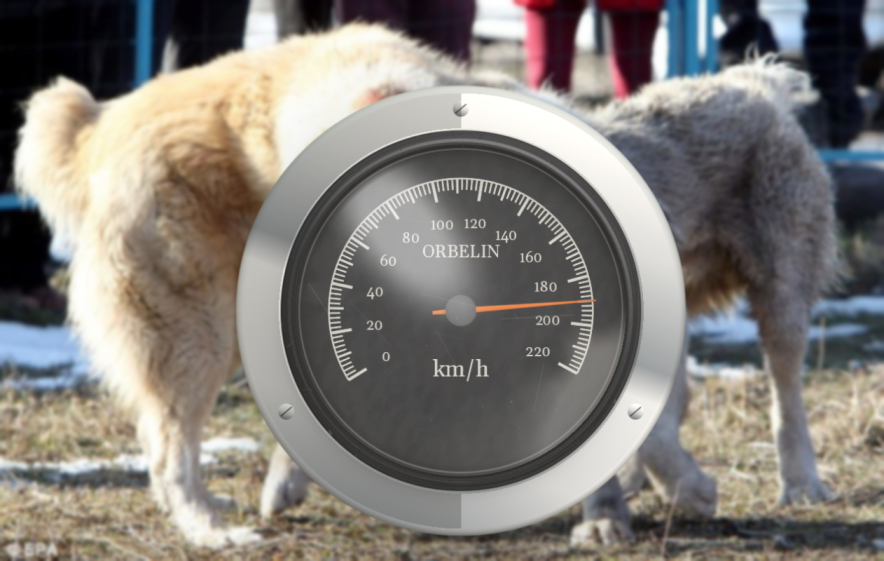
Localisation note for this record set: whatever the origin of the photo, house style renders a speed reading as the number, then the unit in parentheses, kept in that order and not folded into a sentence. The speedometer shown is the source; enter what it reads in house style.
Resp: 190 (km/h)
